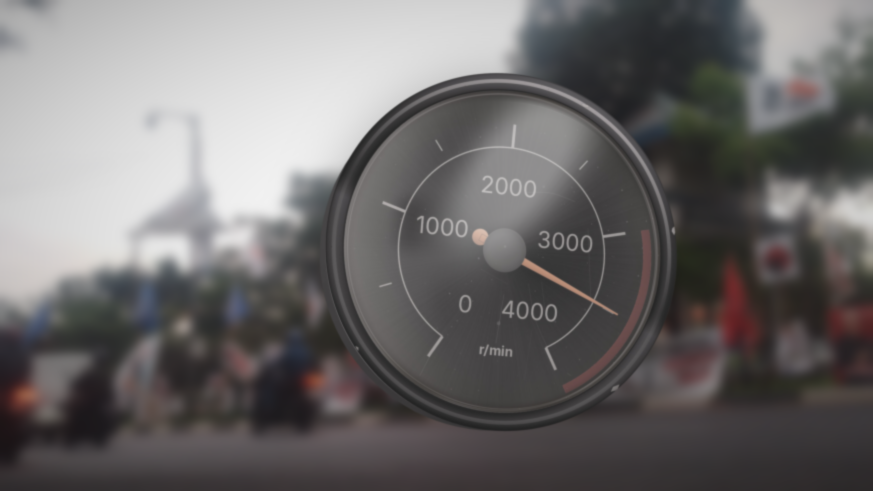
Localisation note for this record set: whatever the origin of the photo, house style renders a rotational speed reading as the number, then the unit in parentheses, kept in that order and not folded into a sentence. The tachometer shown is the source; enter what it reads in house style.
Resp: 3500 (rpm)
